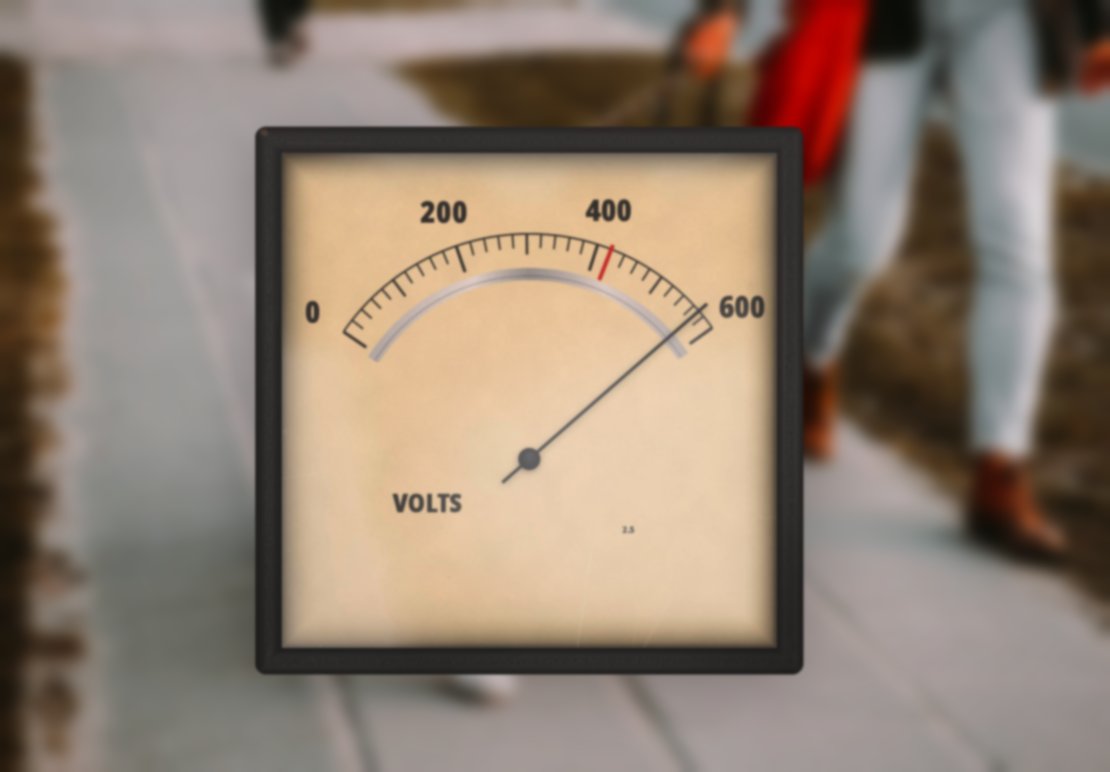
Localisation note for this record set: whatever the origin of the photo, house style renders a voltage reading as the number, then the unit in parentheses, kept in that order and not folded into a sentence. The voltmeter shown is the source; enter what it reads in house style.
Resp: 570 (V)
